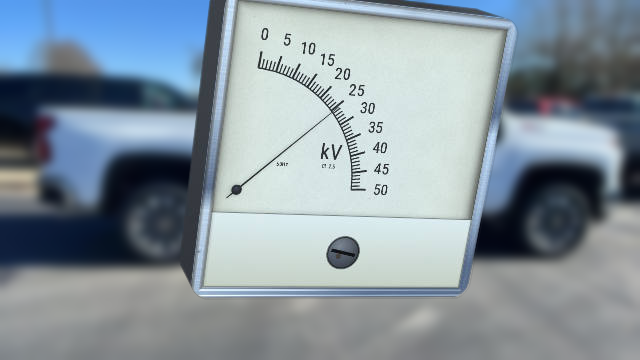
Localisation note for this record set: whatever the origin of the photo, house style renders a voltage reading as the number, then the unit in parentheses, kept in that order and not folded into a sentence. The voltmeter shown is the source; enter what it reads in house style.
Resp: 25 (kV)
